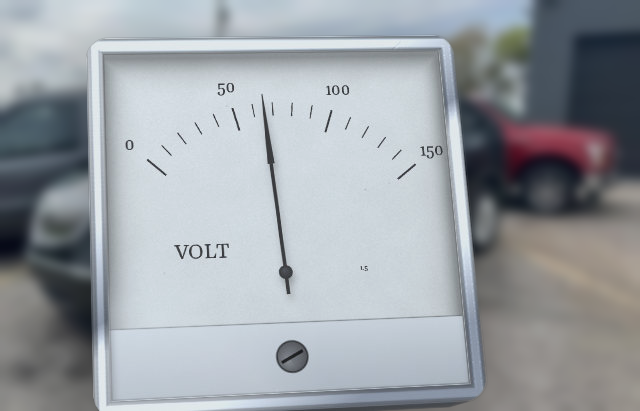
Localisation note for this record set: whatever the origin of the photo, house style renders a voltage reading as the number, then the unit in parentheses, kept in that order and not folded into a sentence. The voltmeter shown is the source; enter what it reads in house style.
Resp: 65 (V)
